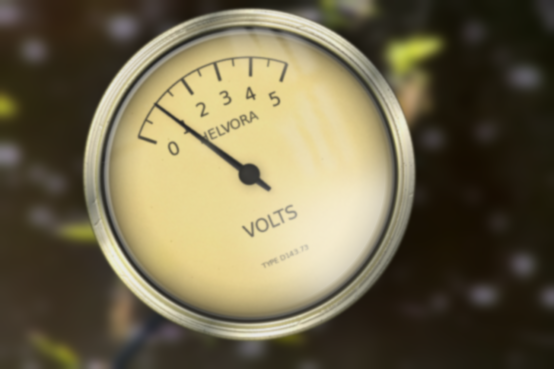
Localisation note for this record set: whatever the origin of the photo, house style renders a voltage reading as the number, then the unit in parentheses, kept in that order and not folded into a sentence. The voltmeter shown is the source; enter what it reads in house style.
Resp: 1 (V)
